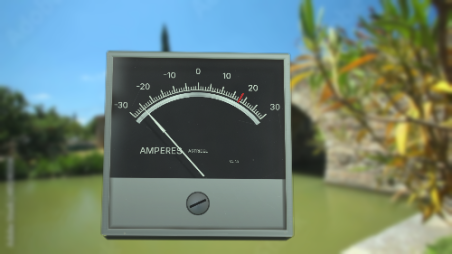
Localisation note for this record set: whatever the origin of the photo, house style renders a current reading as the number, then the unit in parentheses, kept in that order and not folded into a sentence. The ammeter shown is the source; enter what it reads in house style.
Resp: -25 (A)
